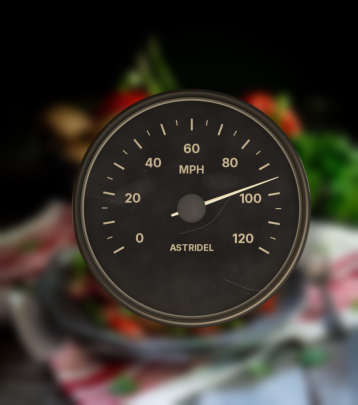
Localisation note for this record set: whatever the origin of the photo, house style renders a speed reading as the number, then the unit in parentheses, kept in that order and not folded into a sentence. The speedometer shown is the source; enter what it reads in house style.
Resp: 95 (mph)
